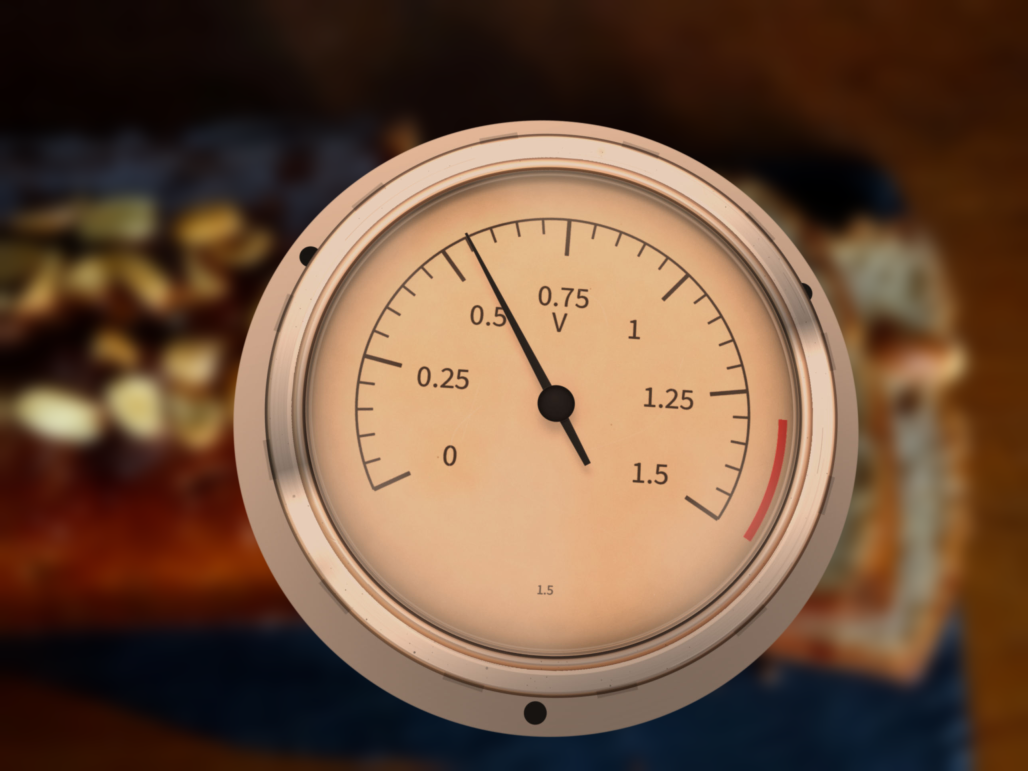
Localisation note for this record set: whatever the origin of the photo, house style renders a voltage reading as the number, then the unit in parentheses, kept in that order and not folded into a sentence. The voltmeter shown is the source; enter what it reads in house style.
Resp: 0.55 (V)
